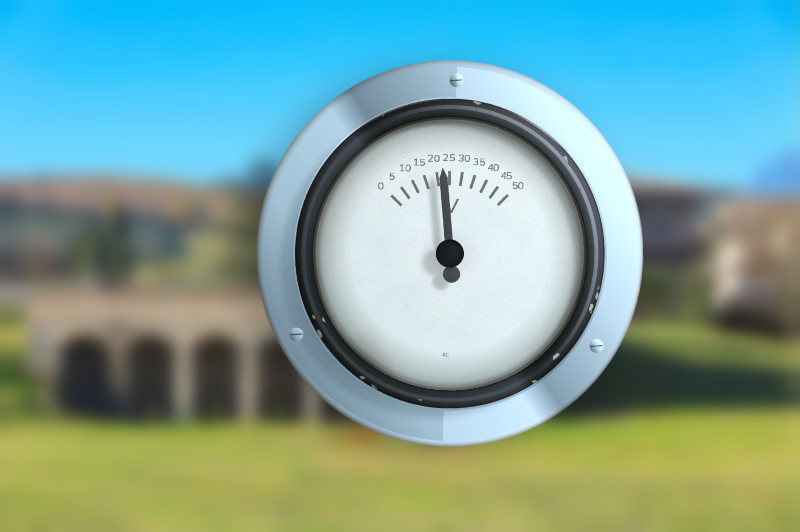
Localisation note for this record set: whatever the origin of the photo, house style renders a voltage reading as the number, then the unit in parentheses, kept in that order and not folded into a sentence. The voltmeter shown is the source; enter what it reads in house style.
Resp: 22.5 (V)
